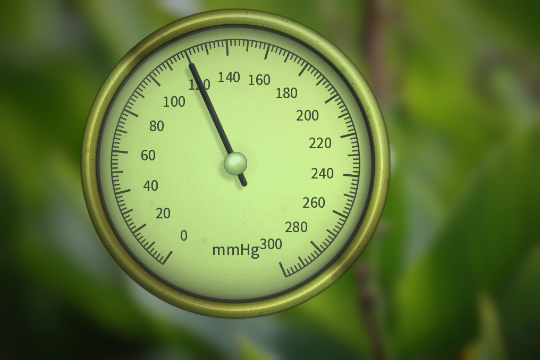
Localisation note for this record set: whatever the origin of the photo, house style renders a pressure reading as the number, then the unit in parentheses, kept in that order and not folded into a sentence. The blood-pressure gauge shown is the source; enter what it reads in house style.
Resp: 120 (mmHg)
